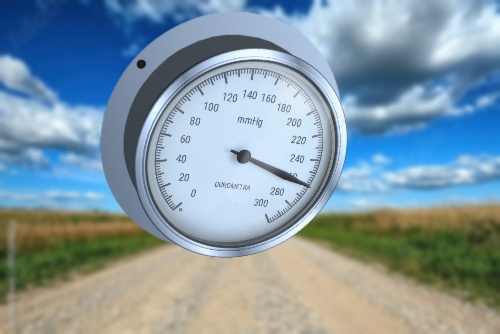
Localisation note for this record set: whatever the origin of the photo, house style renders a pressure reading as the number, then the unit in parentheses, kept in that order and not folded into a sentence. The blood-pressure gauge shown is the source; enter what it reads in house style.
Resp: 260 (mmHg)
